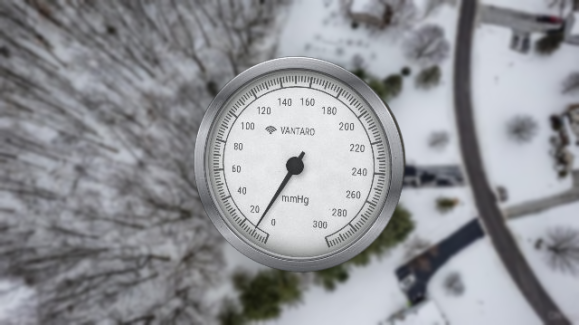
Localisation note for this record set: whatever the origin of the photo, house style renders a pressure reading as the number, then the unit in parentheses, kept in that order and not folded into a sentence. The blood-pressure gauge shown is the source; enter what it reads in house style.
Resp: 10 (mmHg)
